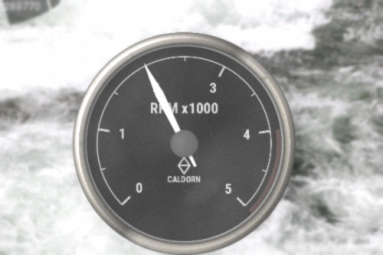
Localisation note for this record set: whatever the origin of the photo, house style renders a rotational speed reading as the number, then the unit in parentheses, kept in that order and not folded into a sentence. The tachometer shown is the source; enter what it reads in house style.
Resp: 2000 (rpm)
